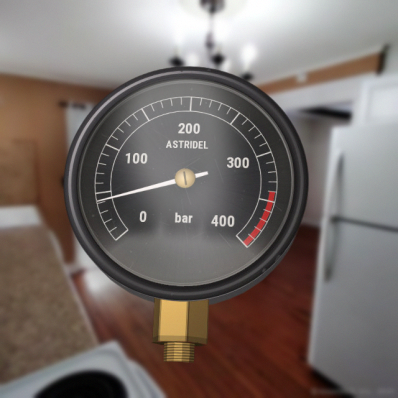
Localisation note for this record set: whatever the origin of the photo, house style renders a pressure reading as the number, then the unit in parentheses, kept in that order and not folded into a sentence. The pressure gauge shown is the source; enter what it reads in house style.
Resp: 40 (bar)
